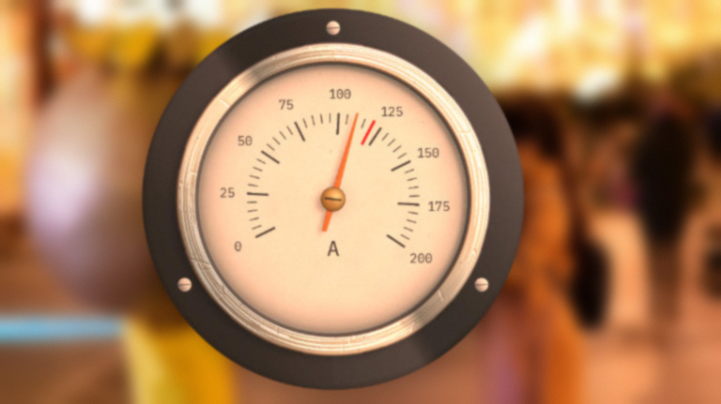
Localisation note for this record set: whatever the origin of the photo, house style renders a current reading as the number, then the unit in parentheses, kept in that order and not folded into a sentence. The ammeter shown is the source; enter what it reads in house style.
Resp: 110 (A)
